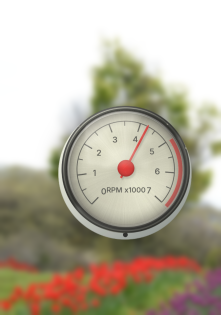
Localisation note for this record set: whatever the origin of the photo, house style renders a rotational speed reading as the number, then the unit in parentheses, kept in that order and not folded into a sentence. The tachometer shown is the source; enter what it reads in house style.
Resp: 4250 (rpm)
